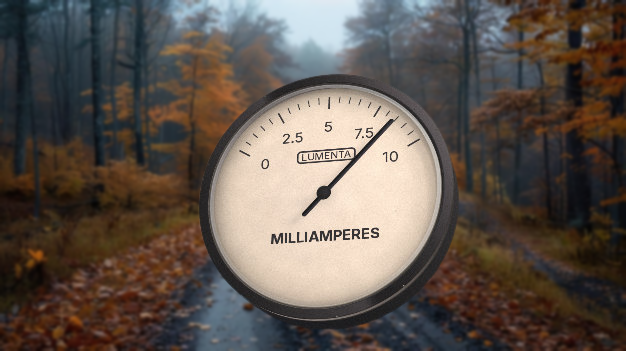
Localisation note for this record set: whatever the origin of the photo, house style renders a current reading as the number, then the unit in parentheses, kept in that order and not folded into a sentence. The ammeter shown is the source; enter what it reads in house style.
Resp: 8.5 (mA)
